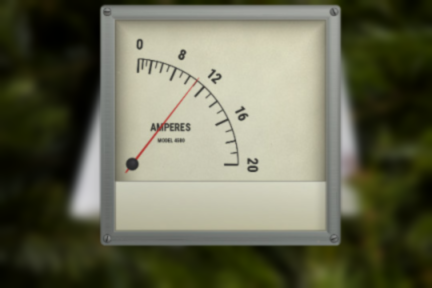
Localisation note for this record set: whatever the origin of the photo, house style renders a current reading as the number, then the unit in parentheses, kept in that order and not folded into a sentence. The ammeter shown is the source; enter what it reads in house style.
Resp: 11 (A)
